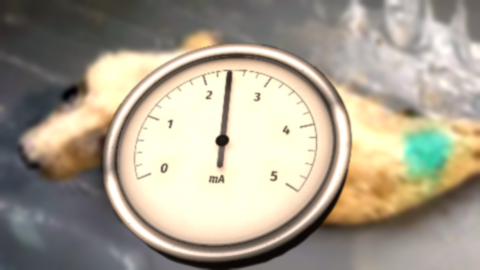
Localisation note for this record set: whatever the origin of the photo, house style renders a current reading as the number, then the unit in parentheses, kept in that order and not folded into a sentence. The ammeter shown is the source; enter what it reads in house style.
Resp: 2.4 (mA)
